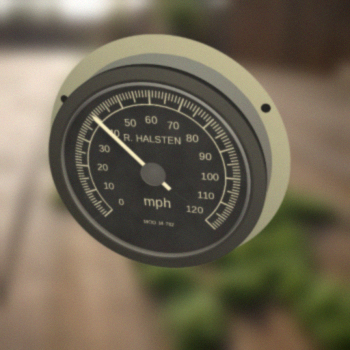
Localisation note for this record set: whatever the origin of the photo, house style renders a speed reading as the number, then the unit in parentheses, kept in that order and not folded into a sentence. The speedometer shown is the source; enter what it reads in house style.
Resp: 40 (mph)
